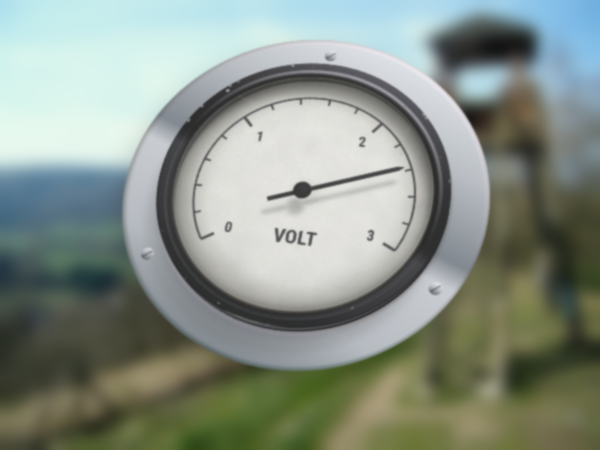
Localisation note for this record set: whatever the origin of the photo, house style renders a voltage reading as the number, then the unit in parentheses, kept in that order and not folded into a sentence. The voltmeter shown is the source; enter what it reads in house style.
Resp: 2.4 (V)
